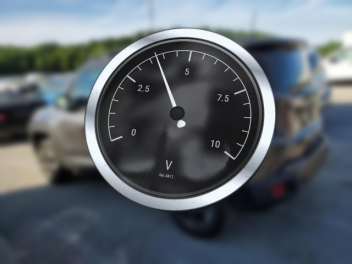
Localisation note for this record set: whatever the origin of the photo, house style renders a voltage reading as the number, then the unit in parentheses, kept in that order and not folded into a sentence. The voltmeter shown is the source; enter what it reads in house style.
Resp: 3.75 (V)
